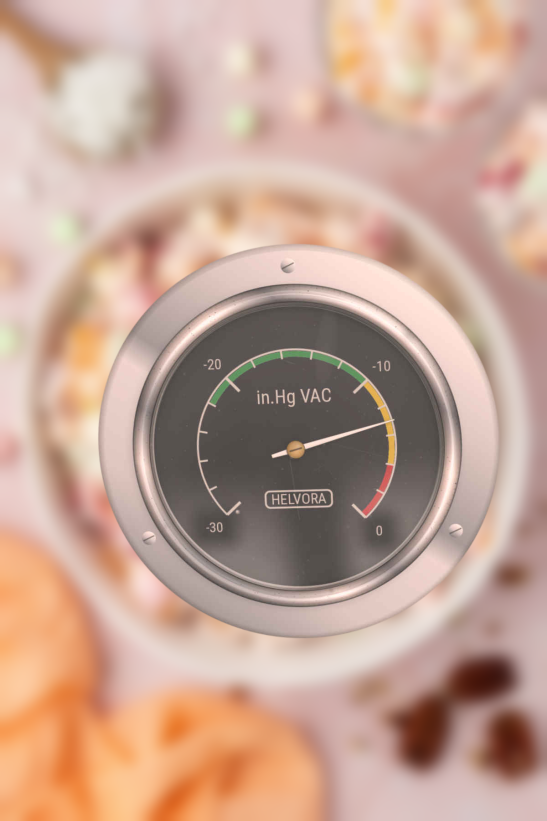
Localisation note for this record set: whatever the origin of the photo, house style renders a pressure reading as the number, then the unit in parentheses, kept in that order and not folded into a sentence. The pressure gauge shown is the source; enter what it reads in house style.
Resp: -7 (inHg)
